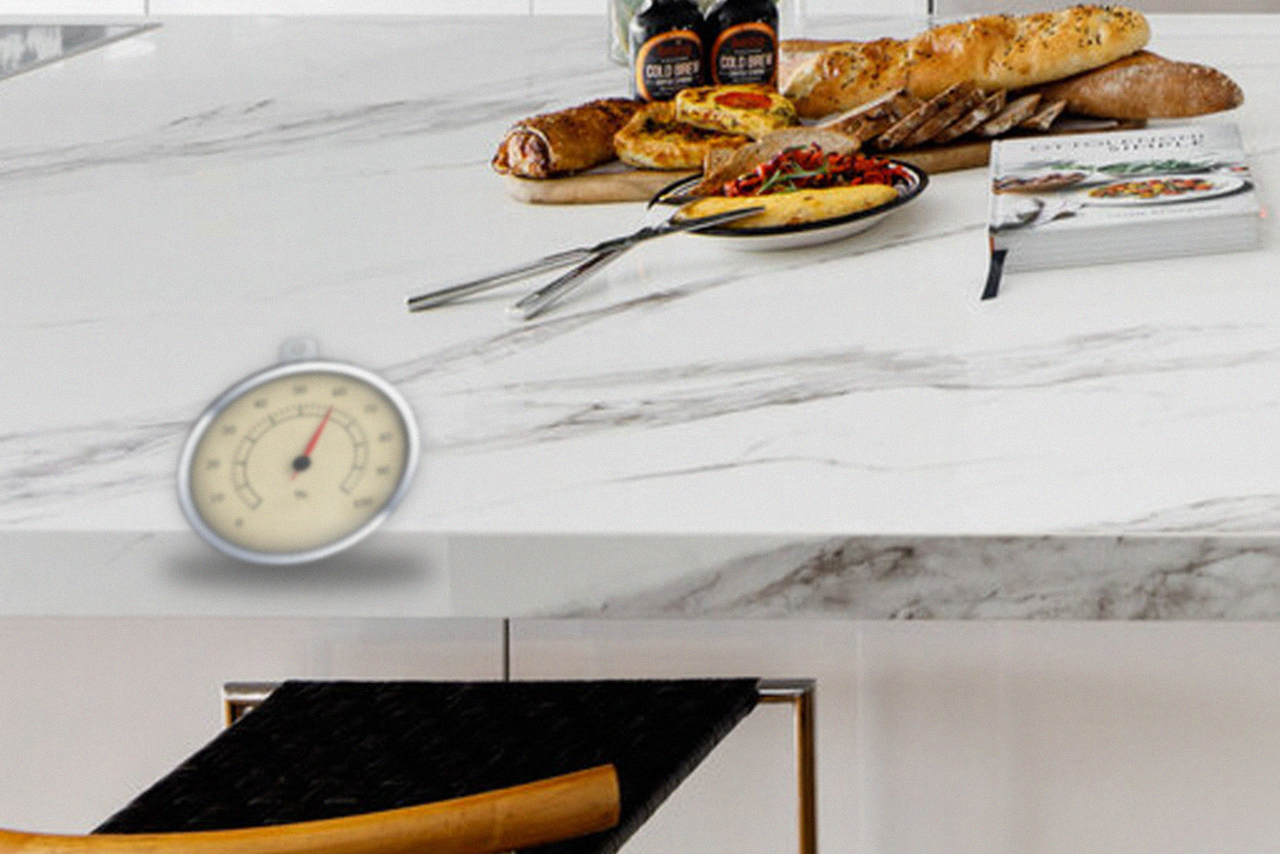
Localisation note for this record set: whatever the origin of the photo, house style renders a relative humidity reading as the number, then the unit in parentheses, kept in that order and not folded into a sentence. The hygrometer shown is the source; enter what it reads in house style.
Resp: 60 (%)
